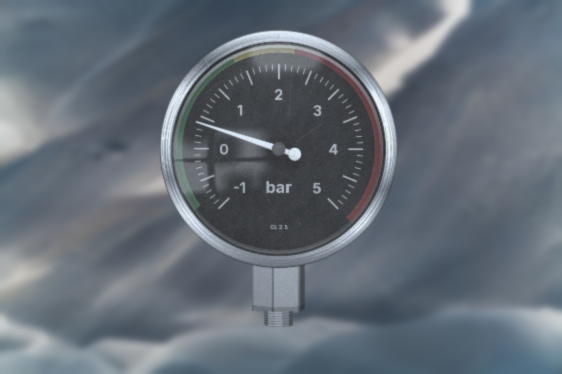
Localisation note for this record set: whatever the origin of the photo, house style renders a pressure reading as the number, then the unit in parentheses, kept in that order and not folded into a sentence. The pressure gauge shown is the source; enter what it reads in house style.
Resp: 0.4 (bar)
